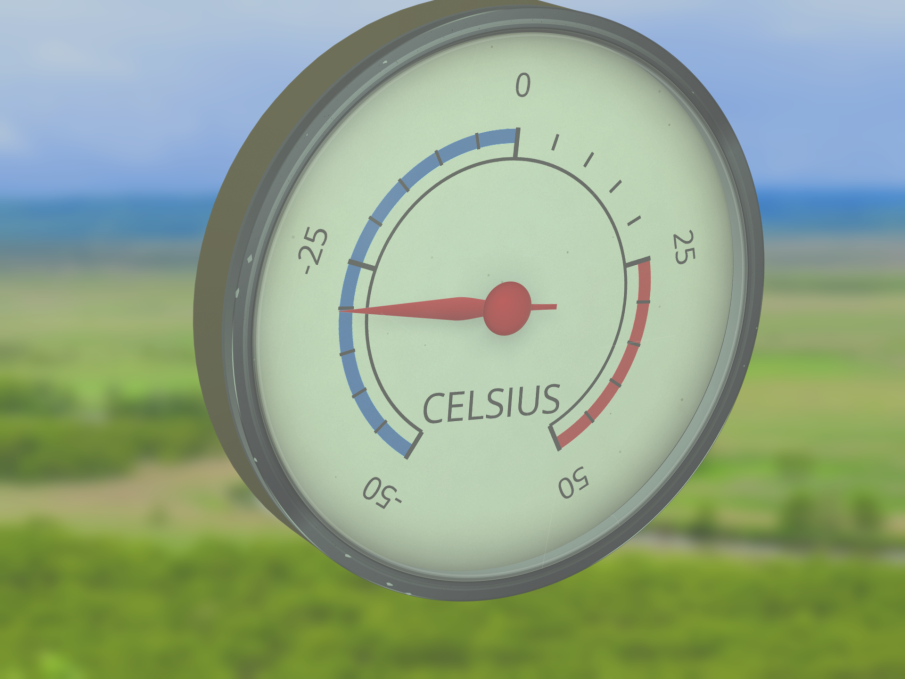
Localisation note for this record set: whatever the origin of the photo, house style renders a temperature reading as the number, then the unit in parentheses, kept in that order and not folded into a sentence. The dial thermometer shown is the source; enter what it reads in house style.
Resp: -30 (°C)
